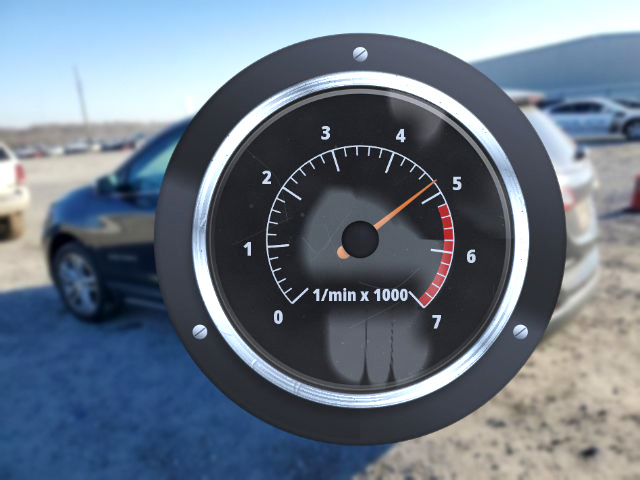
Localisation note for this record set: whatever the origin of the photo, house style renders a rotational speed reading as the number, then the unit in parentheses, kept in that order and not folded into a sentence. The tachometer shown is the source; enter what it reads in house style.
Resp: 4800 (rpm)
